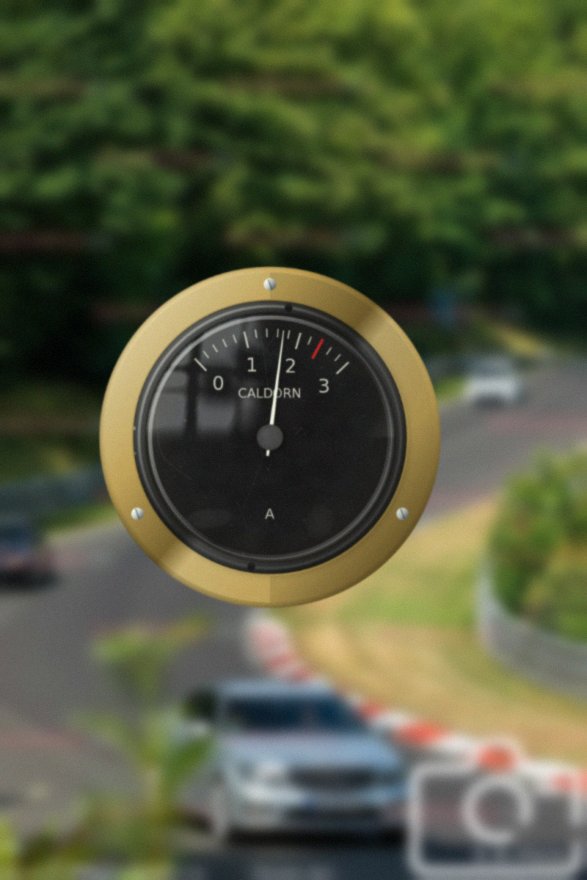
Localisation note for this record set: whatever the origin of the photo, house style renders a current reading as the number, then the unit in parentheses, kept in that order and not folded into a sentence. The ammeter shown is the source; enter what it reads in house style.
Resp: 1.7 (A)
